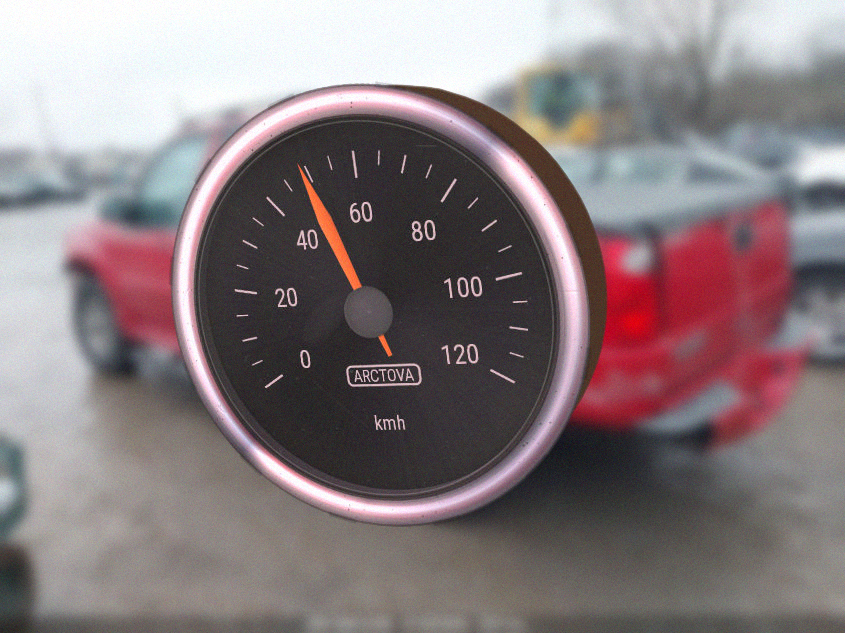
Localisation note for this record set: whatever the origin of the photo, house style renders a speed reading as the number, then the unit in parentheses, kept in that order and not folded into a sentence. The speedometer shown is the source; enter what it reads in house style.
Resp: 50 (km/h)
